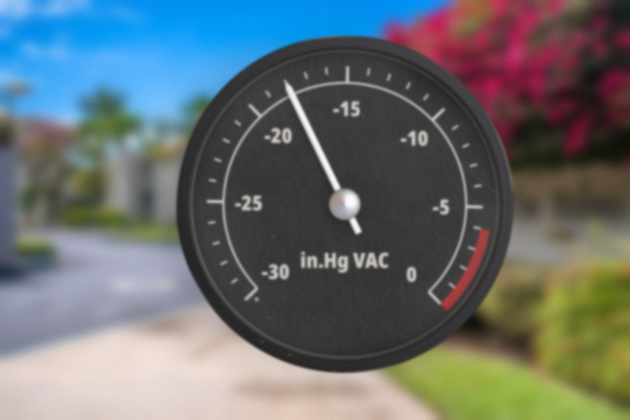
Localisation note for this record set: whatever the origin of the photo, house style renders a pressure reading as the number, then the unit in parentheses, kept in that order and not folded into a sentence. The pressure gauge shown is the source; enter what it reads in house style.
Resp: -18 (inHg)
